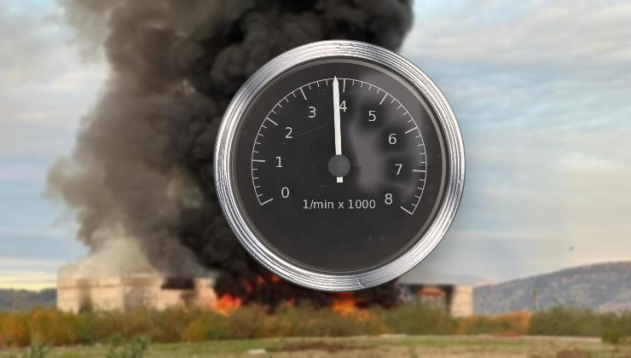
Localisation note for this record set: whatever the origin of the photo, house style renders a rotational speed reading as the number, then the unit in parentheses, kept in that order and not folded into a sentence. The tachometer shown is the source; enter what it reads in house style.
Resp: 3800 (rpm)
